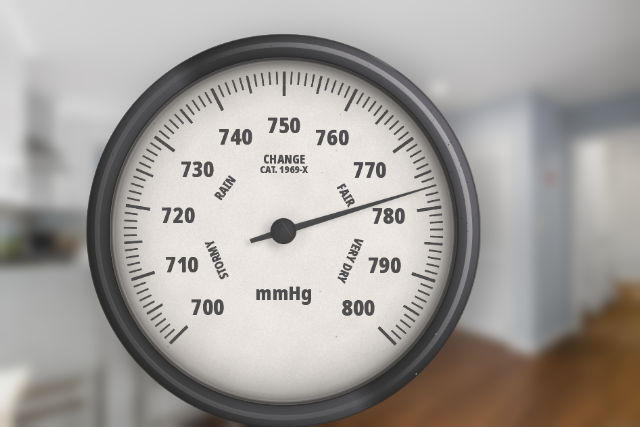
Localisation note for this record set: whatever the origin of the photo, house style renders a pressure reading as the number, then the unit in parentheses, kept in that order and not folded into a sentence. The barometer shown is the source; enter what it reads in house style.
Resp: 777 (mmHg)
